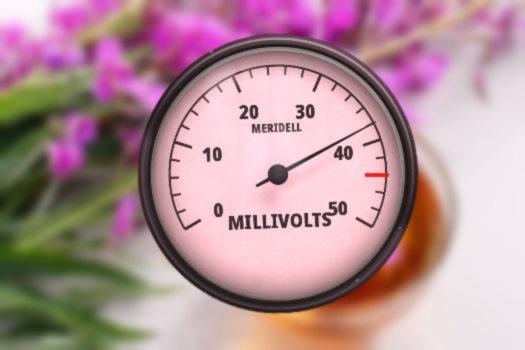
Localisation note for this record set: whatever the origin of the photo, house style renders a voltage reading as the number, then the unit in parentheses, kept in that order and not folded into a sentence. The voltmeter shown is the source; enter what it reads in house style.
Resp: 38 (mV)
